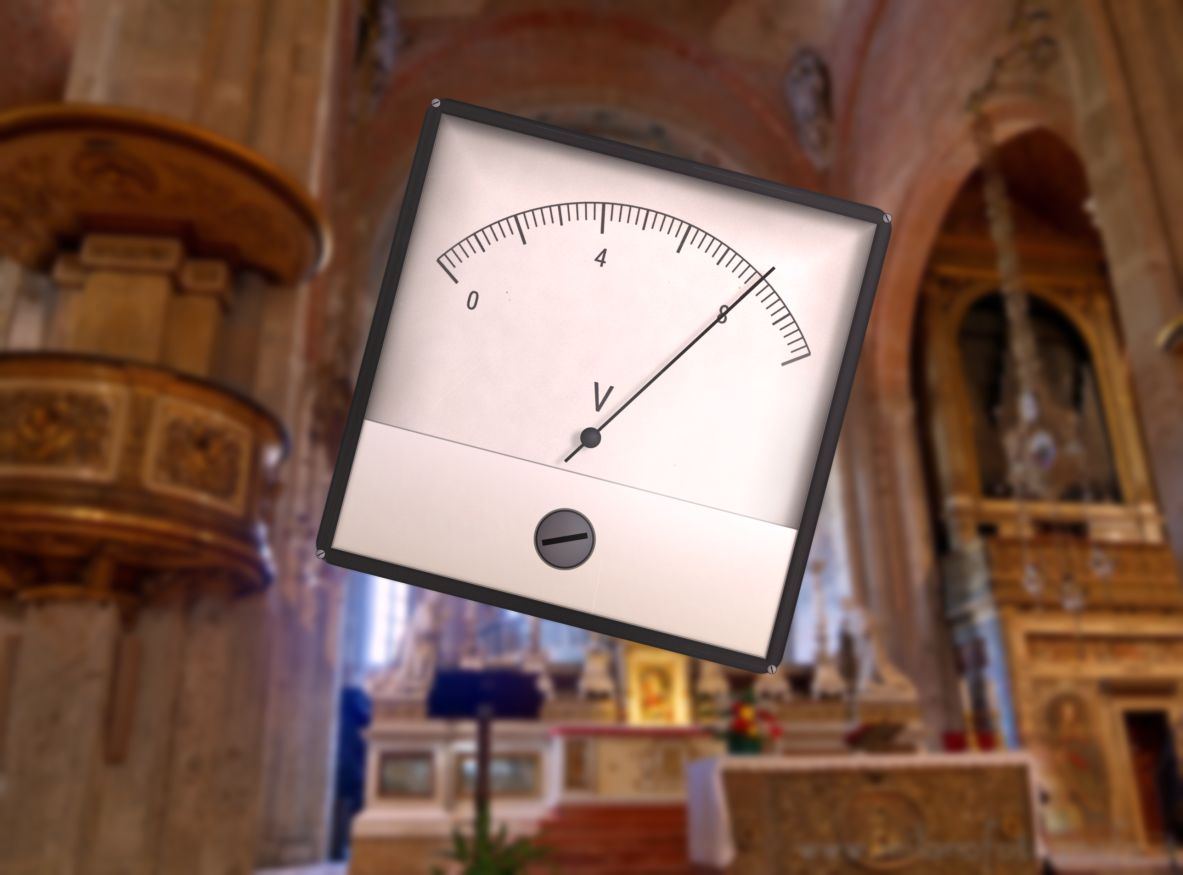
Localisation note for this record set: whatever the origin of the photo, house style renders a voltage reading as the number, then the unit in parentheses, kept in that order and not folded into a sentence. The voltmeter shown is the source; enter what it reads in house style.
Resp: 8 (V)
